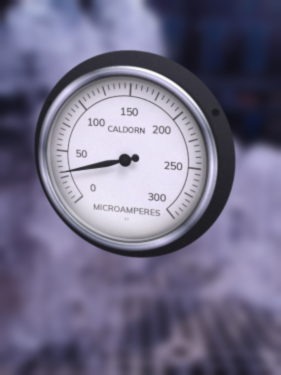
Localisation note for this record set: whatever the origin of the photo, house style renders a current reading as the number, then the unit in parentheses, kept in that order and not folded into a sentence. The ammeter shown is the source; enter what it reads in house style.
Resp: 30 (µA)
